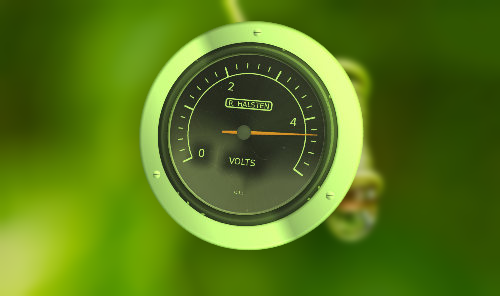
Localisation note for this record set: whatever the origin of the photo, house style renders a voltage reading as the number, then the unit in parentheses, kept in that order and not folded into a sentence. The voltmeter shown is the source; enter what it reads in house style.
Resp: 4.3 (V)
